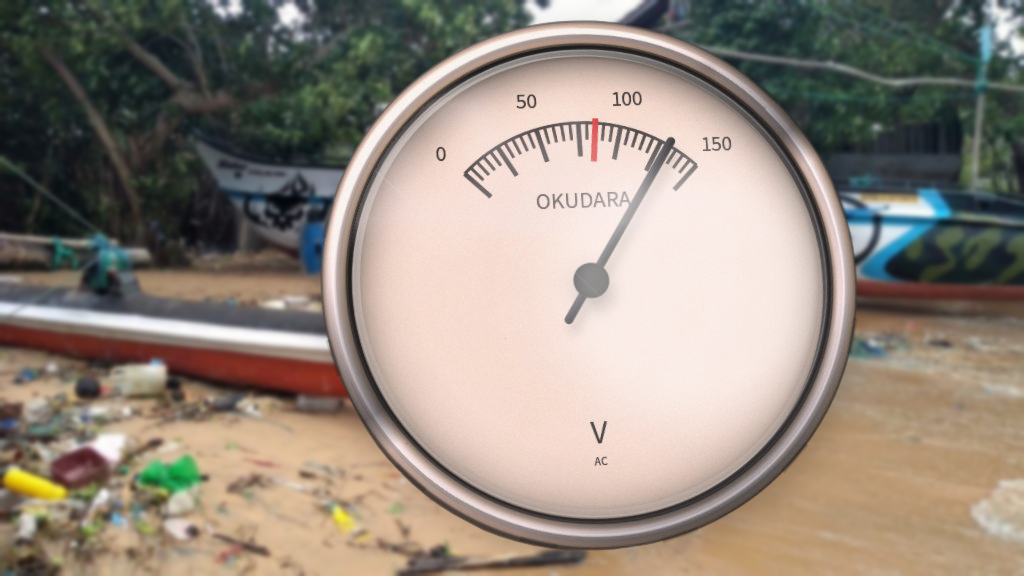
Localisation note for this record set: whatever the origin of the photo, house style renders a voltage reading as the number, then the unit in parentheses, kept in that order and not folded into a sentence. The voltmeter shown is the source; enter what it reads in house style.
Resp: 130 (V)
